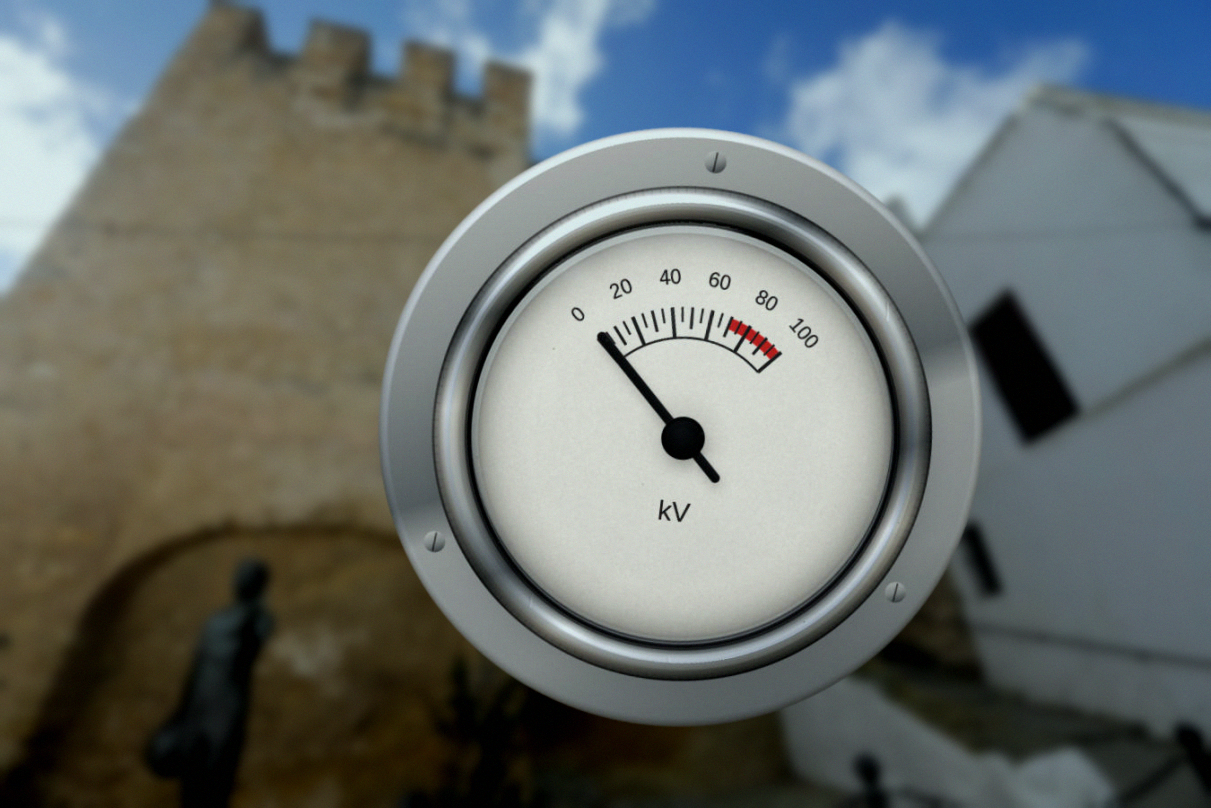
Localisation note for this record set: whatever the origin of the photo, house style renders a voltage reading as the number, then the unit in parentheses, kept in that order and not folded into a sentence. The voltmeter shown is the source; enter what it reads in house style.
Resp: 2.5 (kV)
